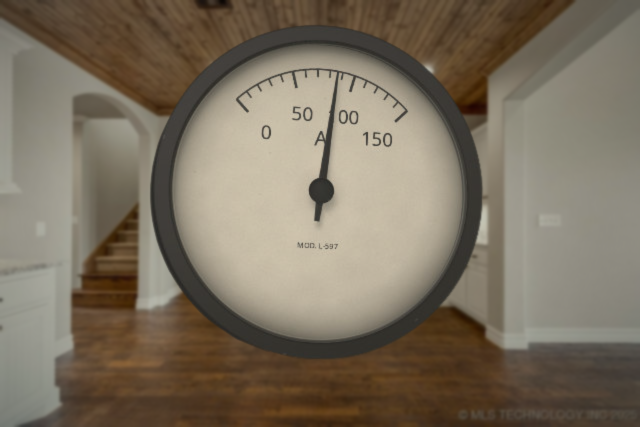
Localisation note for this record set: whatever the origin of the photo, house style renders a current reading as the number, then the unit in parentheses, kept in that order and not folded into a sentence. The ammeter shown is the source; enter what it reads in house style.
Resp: 85 (A)
